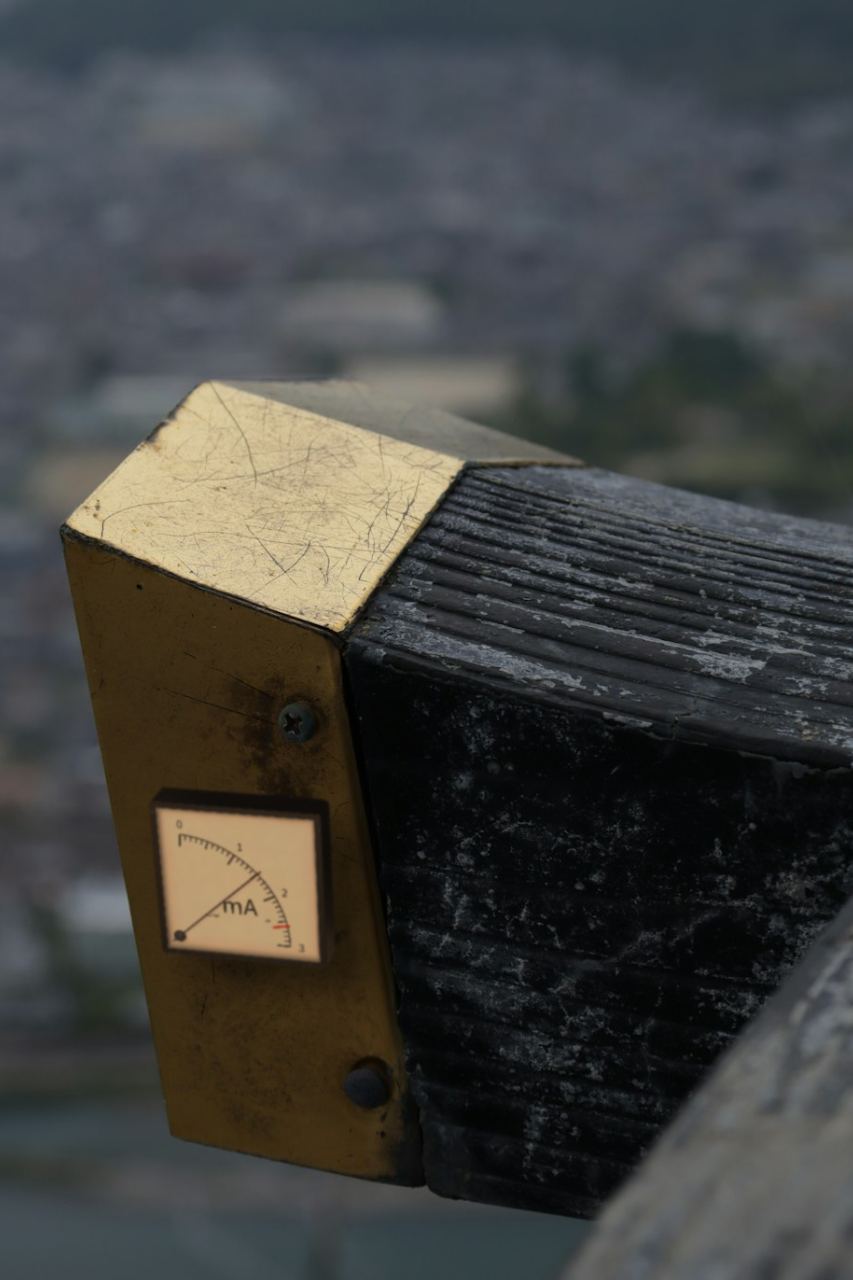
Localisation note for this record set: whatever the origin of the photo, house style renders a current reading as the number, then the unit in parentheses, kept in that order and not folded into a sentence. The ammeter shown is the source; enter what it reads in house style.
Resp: 1.5 (mA)
